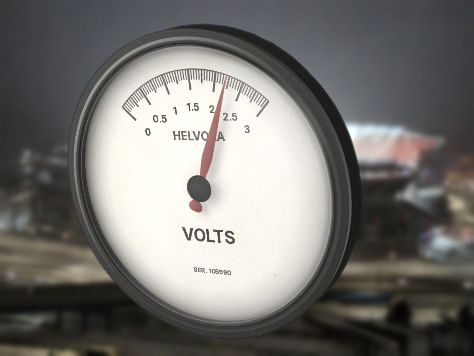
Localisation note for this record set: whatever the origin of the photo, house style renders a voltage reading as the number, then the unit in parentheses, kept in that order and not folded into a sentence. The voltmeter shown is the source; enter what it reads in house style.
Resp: 2.25 (V)
